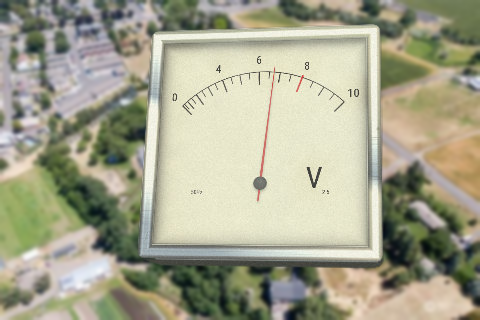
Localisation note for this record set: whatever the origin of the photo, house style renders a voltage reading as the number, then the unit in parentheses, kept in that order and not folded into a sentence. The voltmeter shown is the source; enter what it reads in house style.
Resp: 6.75 (V)
